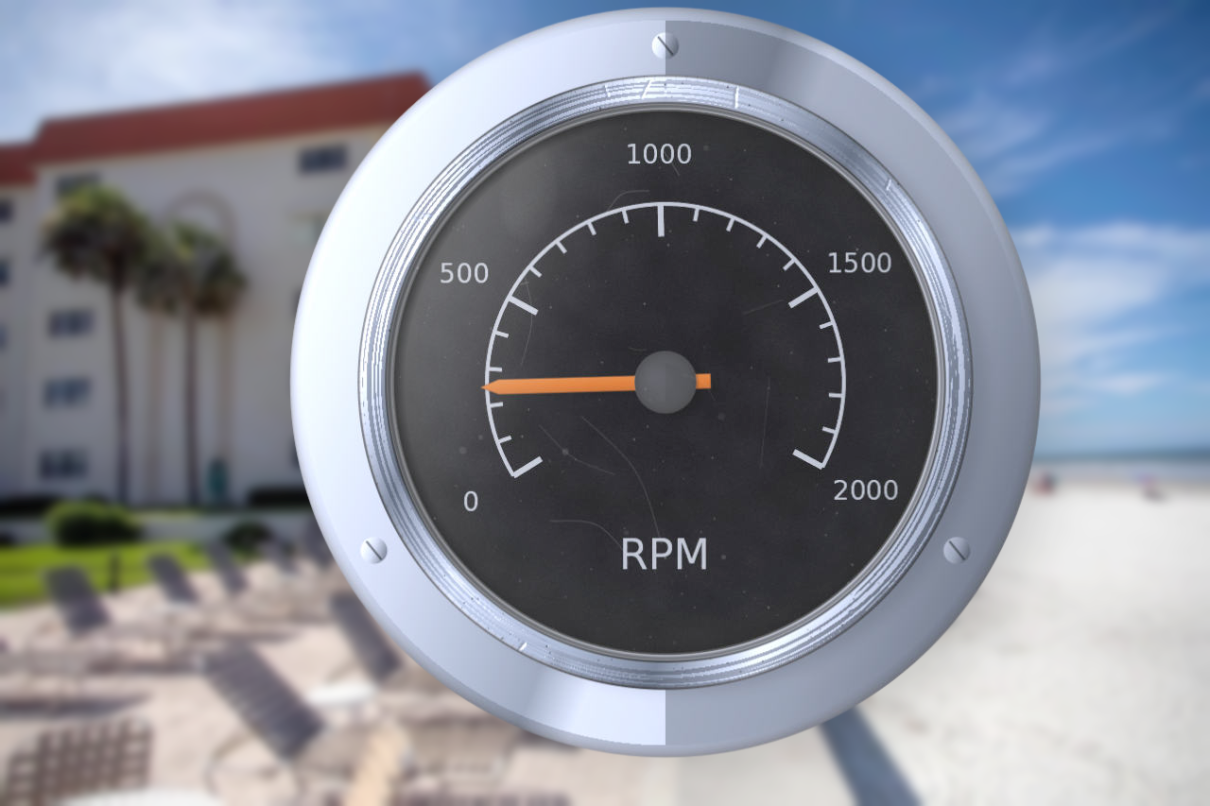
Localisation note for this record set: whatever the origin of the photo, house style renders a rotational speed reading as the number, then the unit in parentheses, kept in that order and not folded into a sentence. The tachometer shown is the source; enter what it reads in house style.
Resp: 250 (rpm)
